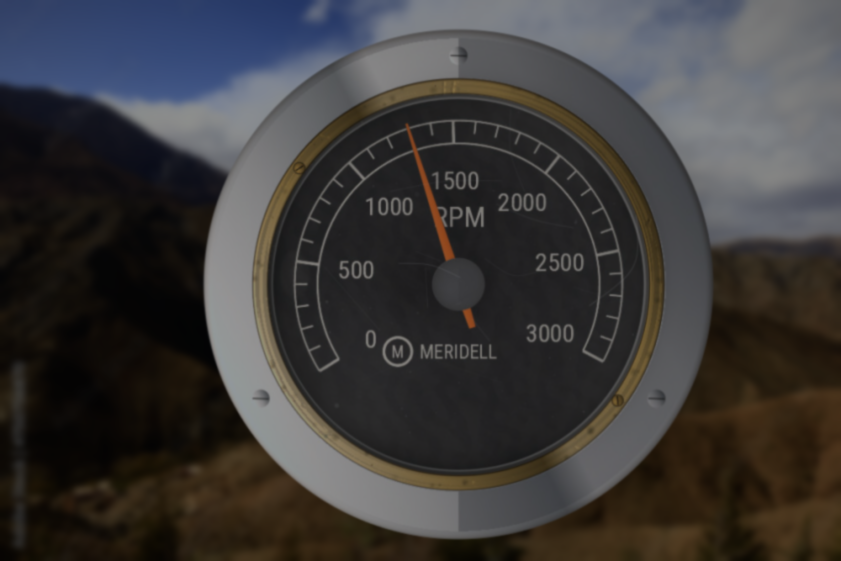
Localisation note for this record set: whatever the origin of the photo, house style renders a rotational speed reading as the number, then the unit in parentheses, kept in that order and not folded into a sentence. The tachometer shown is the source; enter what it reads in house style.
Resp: 1300 (rpm)
